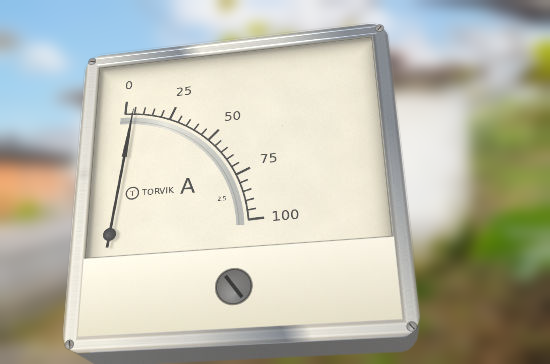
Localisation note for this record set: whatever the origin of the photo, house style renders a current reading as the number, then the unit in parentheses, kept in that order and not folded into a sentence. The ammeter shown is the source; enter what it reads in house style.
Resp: 5 (A)
